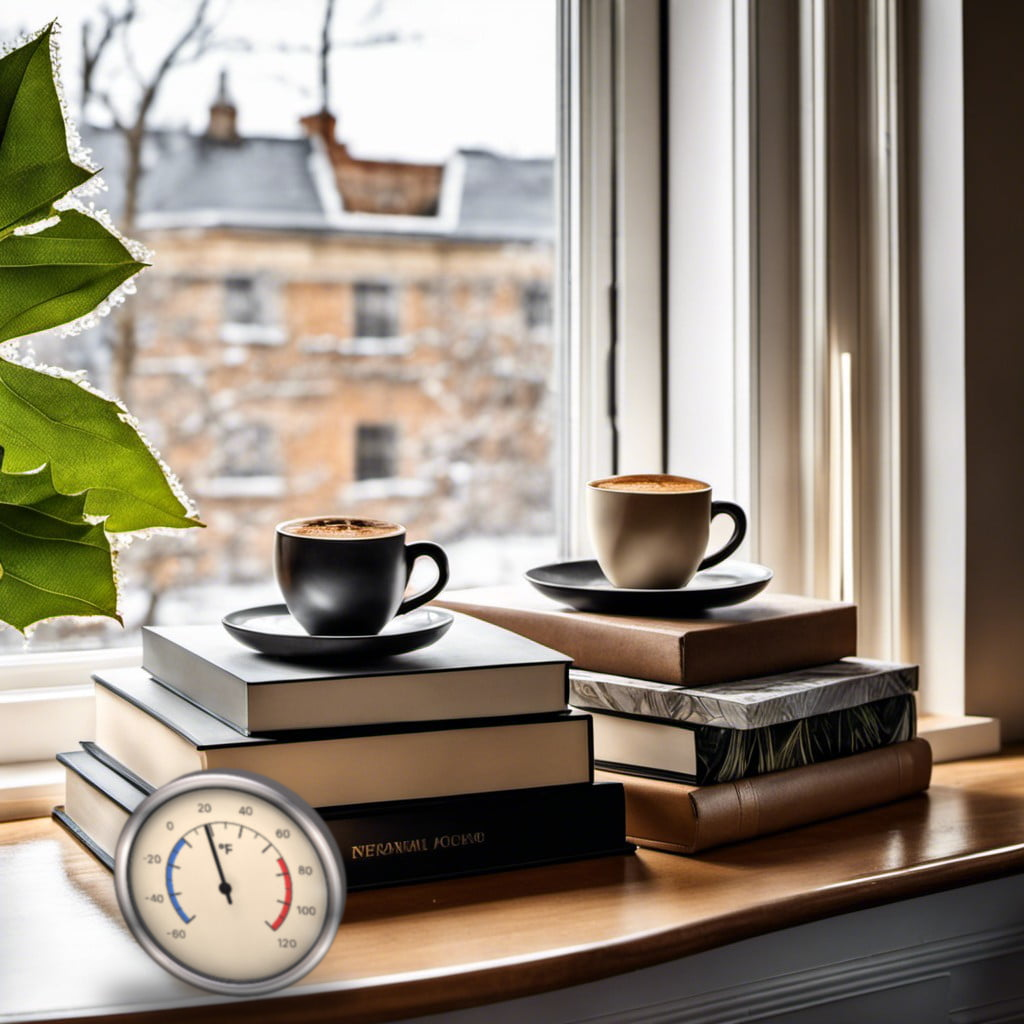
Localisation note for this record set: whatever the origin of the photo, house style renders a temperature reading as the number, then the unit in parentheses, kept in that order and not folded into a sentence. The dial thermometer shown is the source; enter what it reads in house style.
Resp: 20 (°F)
